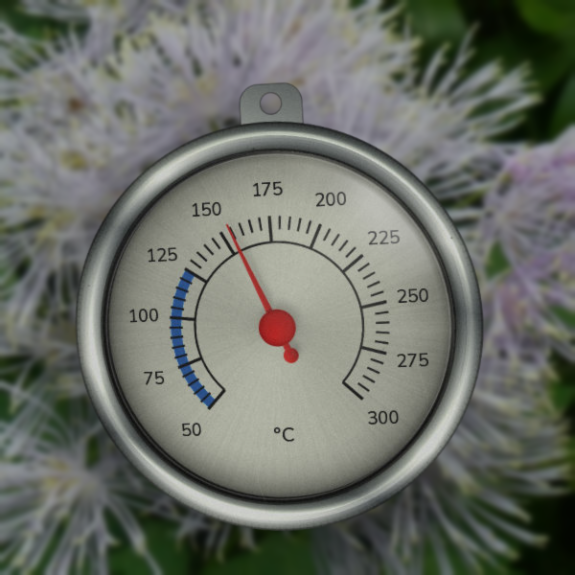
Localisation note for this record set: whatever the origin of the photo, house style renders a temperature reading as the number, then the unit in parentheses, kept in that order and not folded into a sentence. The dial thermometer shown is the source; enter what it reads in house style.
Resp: 155 (°C)
